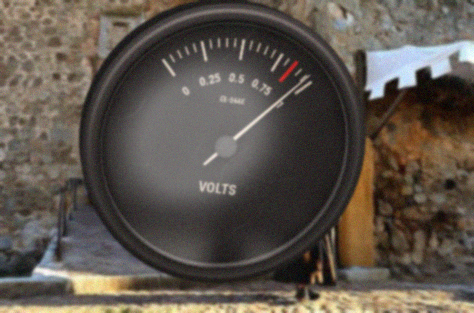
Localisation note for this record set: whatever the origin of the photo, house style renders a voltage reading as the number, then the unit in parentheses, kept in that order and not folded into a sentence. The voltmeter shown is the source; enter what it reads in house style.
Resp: 0.95 (V)
